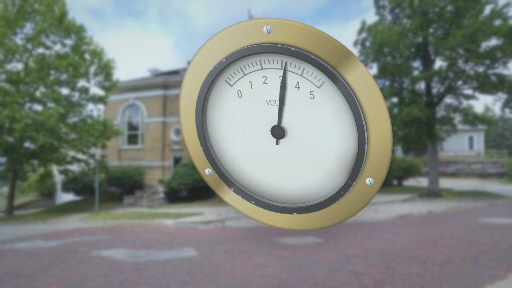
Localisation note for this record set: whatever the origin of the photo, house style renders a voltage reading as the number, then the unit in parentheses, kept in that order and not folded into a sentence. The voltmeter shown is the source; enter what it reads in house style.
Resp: 3.2 (V)
